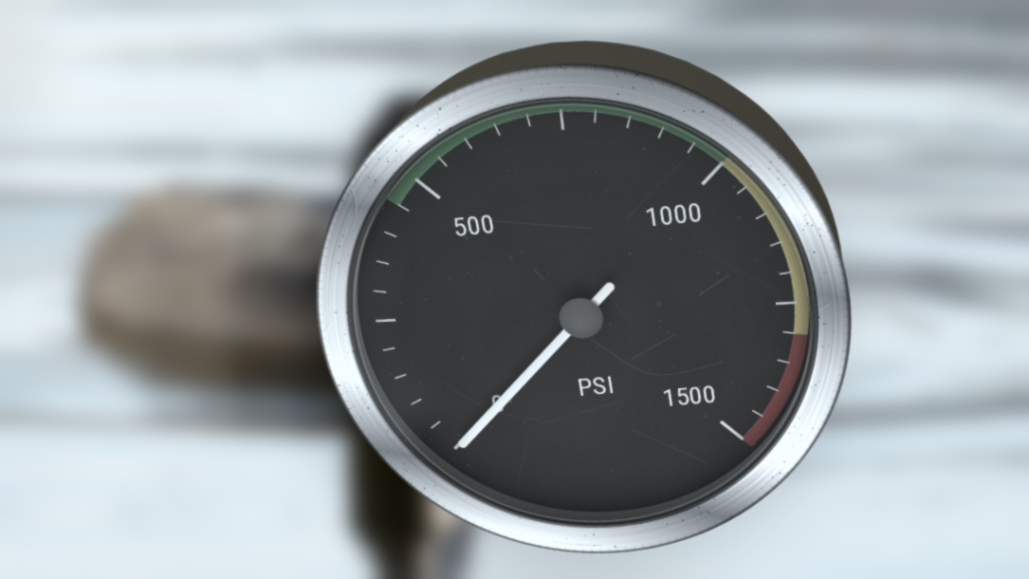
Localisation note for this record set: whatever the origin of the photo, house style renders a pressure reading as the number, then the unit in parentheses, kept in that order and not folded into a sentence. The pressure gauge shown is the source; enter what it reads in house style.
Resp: 0 (psi)
